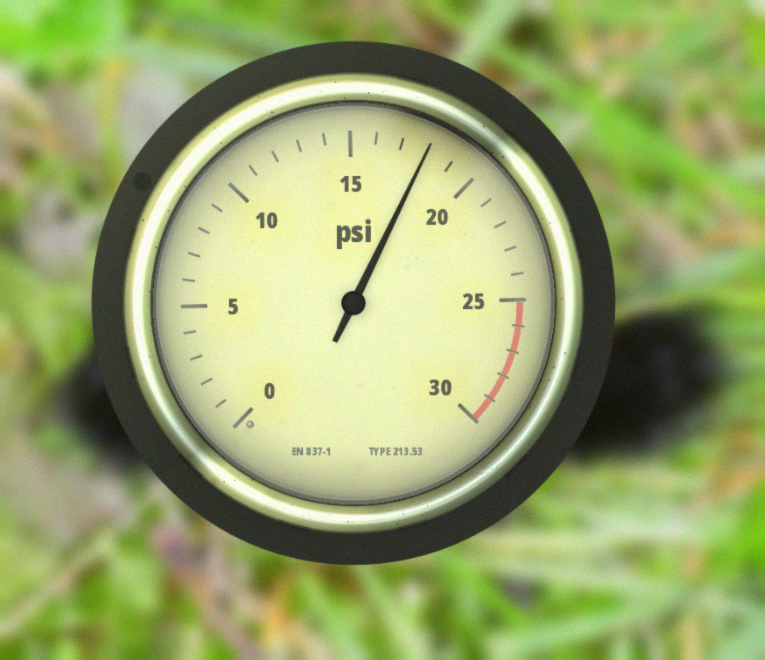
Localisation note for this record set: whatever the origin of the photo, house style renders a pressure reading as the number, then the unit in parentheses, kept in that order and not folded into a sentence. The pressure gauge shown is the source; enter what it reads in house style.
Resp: 18 (psi)
